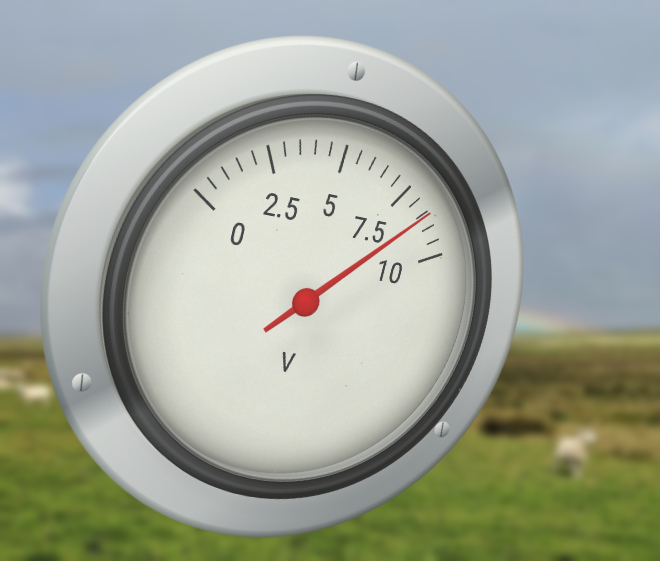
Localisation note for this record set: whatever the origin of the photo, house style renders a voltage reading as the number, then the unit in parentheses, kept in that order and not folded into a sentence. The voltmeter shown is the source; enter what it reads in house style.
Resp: 8.5 (V)
